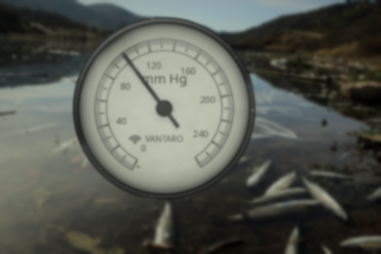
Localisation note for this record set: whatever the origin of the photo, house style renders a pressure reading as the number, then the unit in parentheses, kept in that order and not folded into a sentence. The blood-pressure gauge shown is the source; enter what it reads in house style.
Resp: 100 (mmHg)
